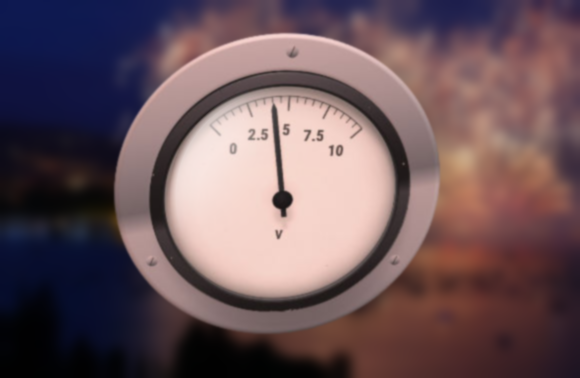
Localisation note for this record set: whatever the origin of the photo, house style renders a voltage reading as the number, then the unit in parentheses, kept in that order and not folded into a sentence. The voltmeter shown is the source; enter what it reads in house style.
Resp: 4 (V)
